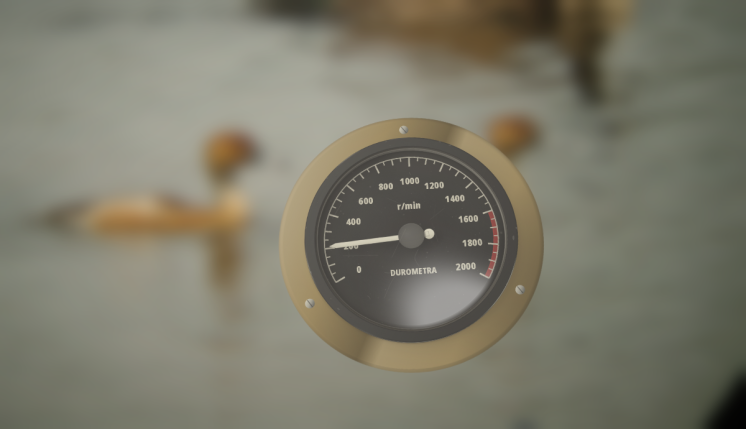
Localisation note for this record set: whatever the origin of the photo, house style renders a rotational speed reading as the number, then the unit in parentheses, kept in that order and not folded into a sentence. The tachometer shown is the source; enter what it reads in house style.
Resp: 200 (rpm)
